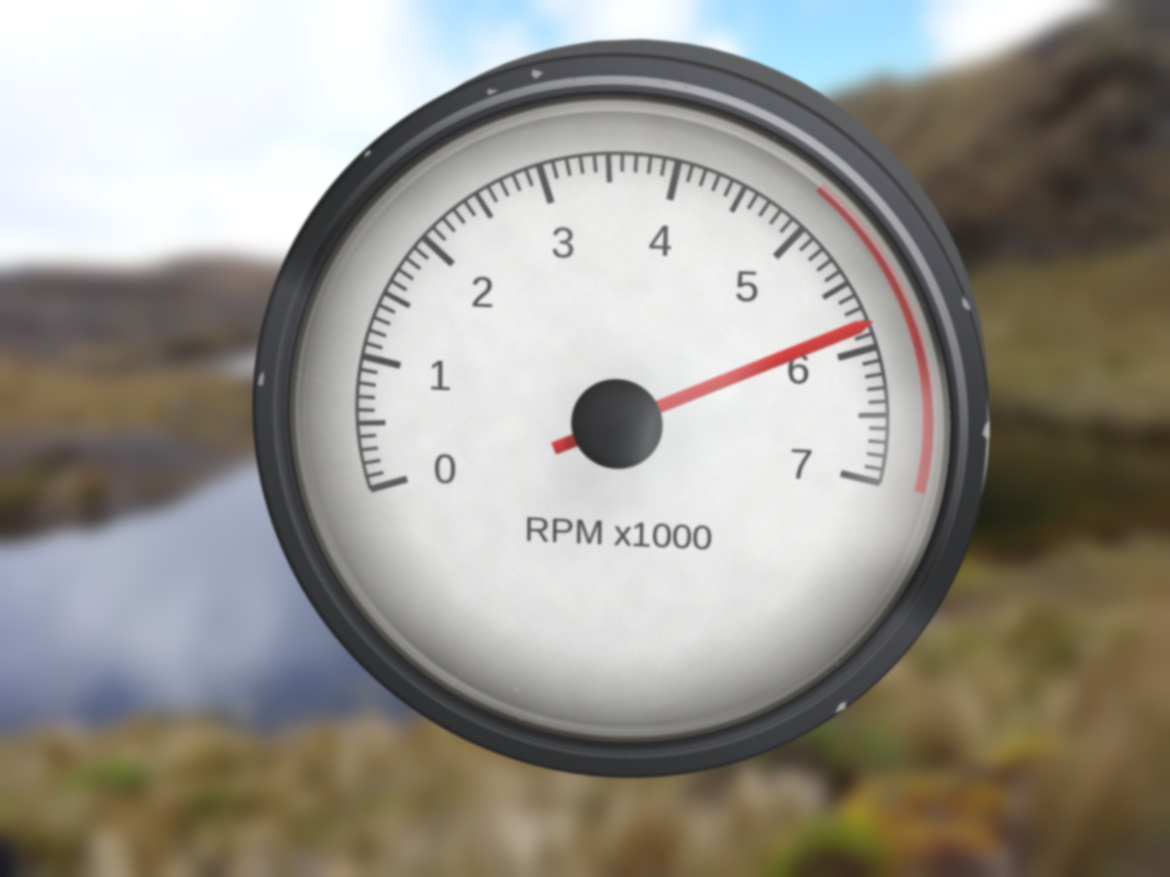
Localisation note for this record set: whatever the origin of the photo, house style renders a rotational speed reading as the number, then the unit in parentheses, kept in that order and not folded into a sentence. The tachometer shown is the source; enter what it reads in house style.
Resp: 5800 (rpm)
